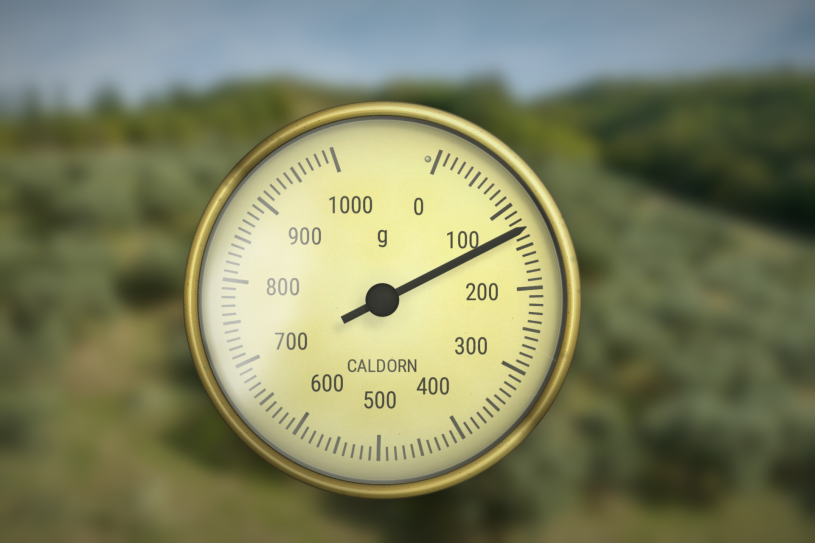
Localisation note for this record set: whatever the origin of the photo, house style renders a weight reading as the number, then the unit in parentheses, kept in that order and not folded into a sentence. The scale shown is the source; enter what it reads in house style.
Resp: 130 (g)
